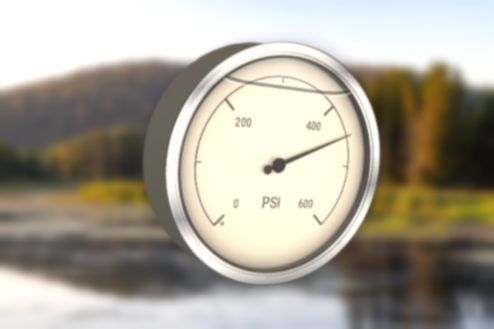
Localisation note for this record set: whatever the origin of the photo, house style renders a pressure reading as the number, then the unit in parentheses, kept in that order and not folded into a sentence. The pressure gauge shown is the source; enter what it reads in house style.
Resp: 450 (psi)
